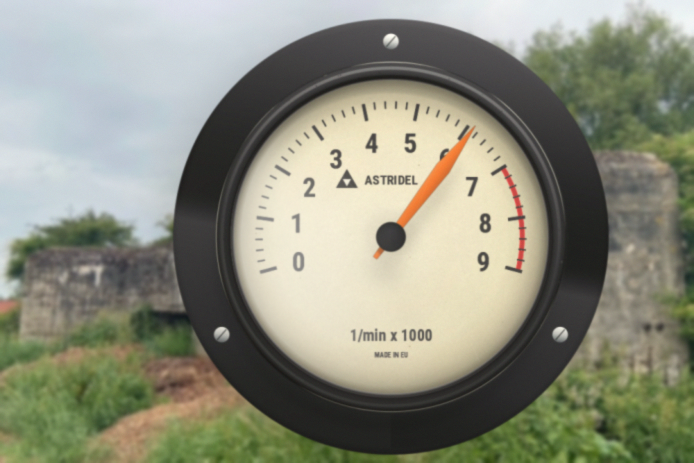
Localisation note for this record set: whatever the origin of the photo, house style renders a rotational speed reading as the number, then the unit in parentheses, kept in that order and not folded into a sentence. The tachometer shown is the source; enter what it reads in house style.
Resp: 6100 (rpm)
